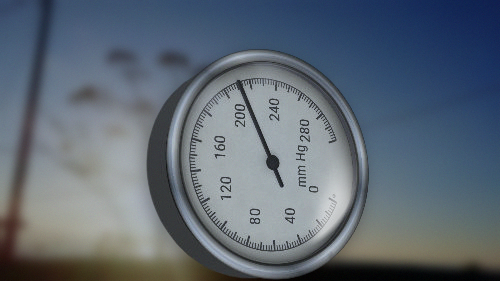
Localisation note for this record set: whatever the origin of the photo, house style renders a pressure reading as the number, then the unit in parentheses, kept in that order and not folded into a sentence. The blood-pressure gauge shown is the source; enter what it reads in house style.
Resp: 210 (mmHg)
